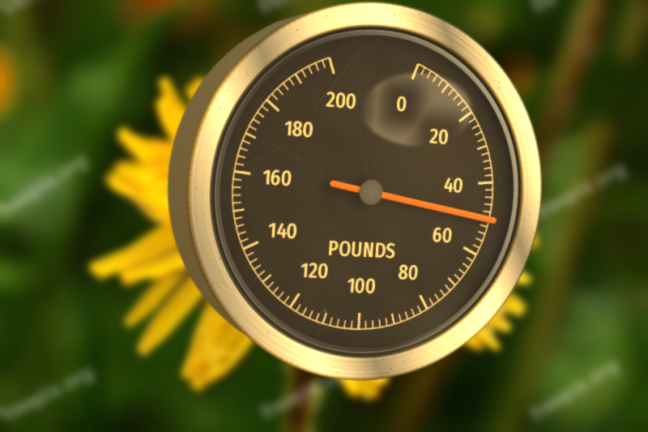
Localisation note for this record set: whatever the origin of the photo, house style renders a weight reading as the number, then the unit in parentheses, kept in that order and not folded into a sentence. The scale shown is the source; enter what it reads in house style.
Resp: 50 (lb)
